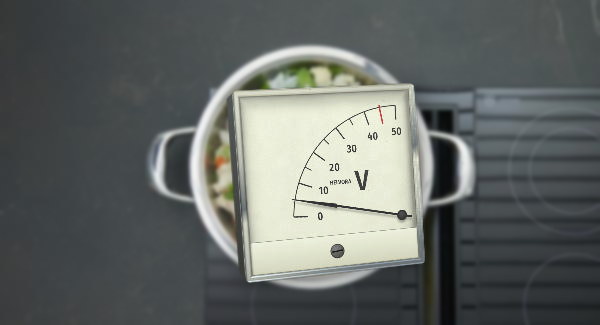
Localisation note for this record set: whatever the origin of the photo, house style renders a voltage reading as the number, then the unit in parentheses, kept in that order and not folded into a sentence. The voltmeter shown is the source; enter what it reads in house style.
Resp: 5 (V)
